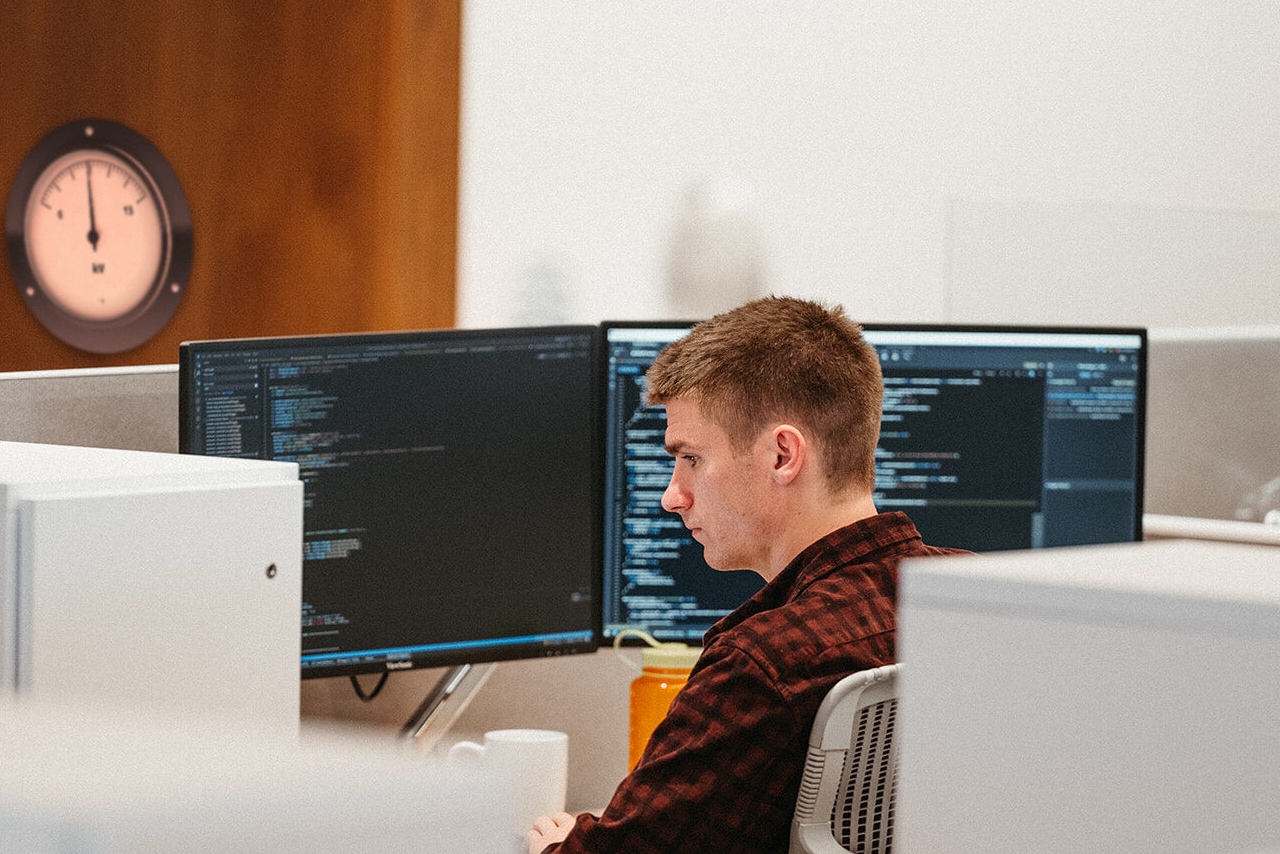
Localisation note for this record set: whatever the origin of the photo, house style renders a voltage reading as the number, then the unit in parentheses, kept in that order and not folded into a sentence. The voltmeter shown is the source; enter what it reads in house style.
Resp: 7.5 (kV)
